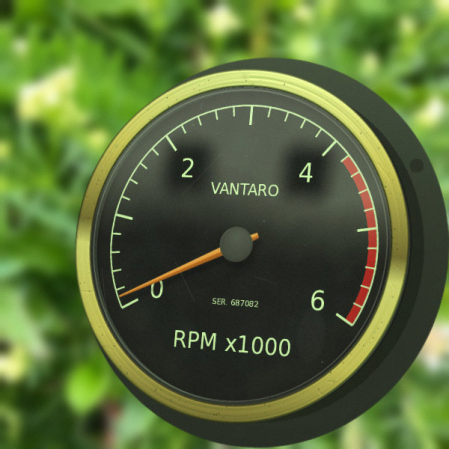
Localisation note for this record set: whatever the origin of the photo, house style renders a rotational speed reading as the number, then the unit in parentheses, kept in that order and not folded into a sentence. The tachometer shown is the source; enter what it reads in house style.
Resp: 100 (rpm)
